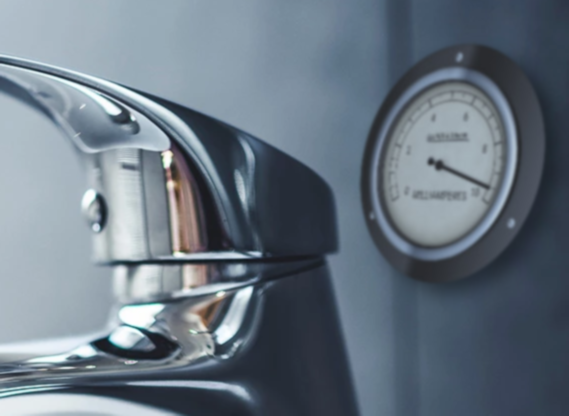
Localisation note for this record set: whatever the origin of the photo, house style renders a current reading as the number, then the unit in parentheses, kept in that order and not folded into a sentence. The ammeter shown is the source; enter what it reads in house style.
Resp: 9.5 (mA)
